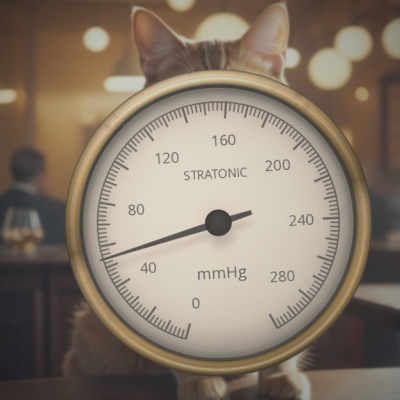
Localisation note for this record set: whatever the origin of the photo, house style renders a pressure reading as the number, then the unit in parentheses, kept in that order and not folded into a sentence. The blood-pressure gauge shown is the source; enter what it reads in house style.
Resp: 54 (mmHg)
